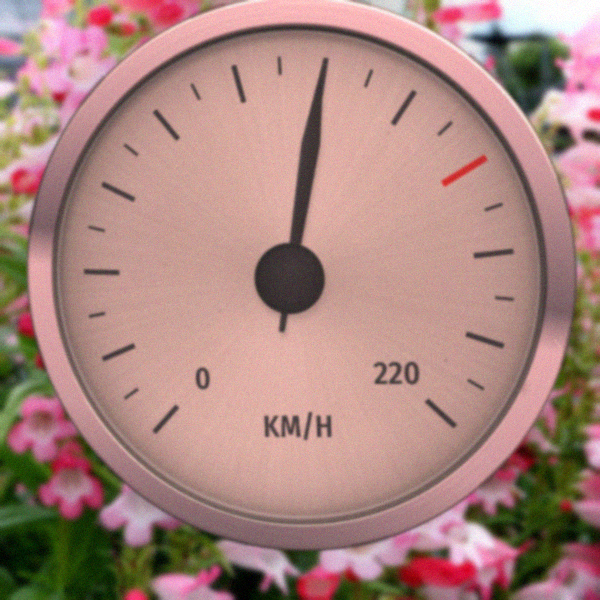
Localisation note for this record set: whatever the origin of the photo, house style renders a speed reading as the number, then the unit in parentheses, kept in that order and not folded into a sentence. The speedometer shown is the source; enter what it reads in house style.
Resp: 120 (km/h)
